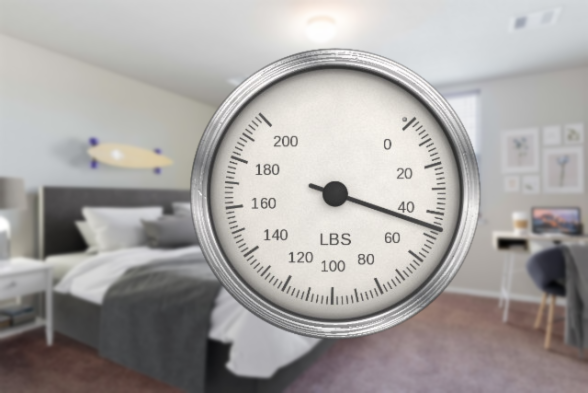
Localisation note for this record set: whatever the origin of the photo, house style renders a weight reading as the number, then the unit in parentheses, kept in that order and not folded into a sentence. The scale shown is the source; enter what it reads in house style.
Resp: 46 (lb)
